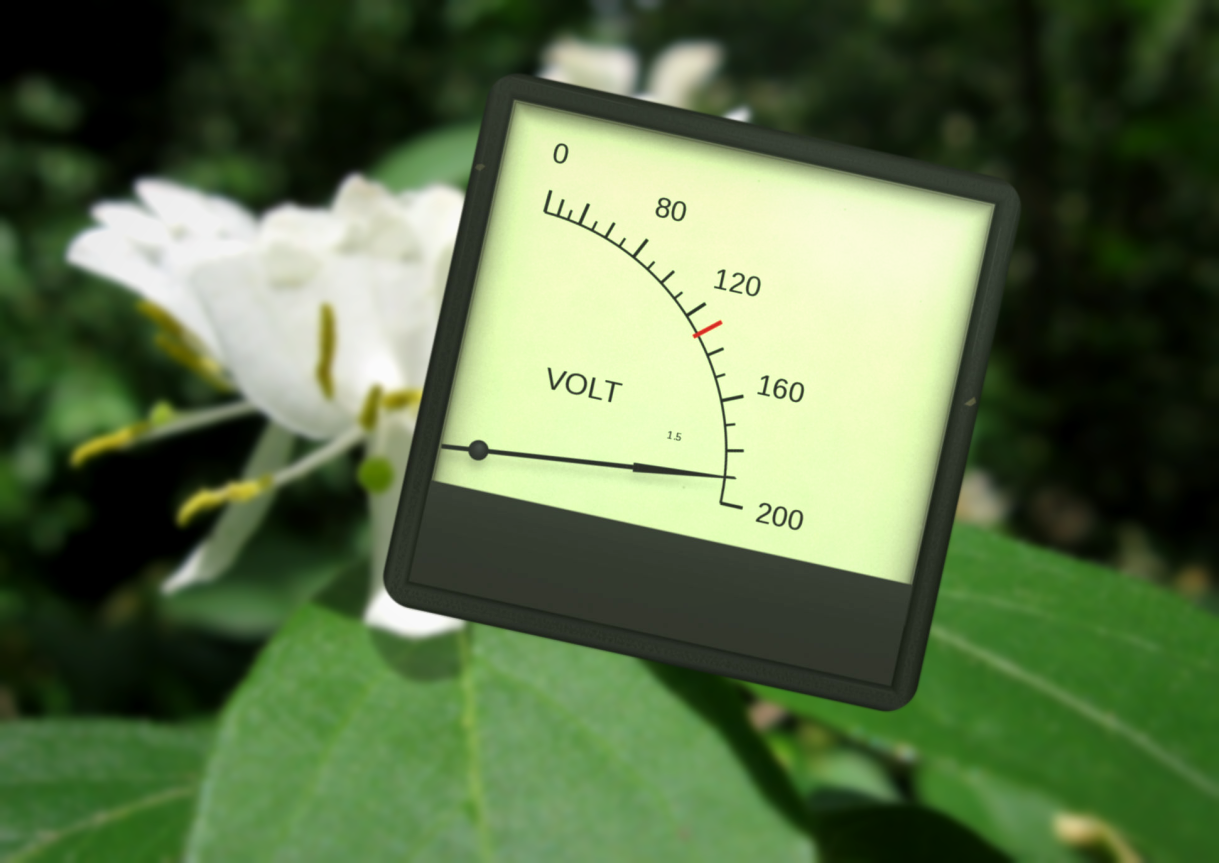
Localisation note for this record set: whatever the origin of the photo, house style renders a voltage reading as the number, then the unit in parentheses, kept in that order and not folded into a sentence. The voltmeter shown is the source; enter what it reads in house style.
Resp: 190 (V)
